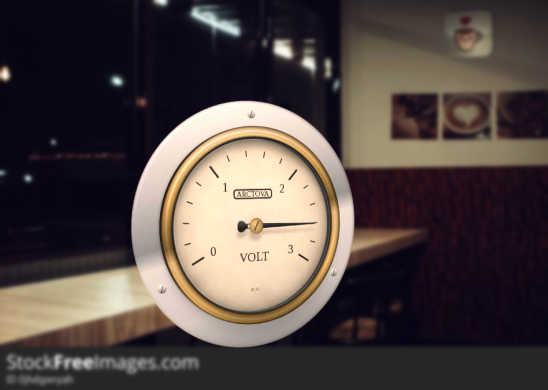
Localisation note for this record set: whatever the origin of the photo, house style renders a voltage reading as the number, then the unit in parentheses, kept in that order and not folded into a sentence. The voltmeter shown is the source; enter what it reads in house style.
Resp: 2.6 (V)
